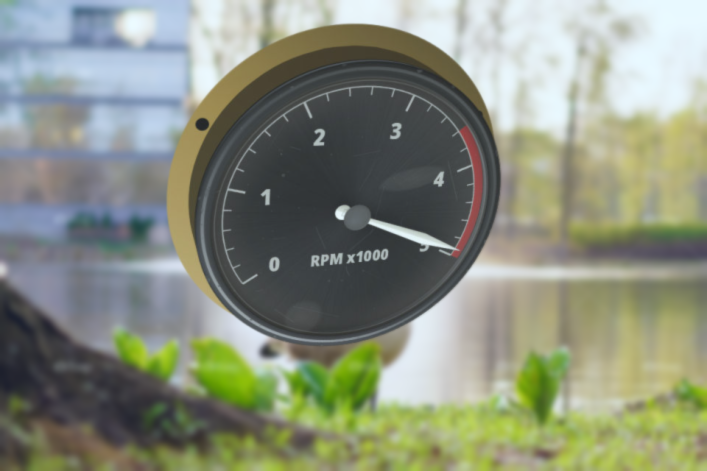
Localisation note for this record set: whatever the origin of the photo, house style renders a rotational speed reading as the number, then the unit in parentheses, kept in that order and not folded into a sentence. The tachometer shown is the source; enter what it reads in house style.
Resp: 4900 (rpm)
